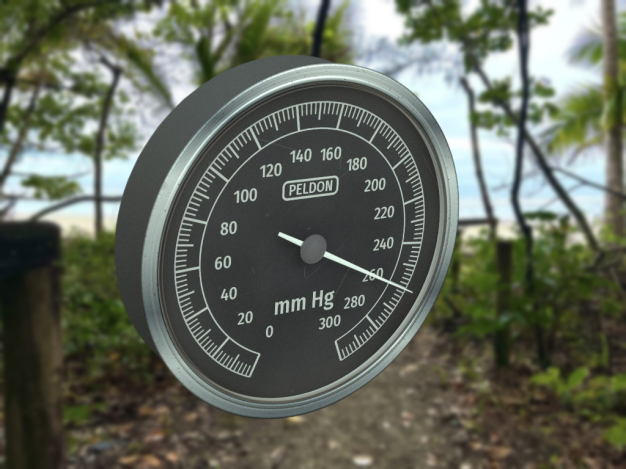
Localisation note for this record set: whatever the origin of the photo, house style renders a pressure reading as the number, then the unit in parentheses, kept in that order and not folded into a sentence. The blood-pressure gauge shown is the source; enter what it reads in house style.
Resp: 260 (mmHg)
